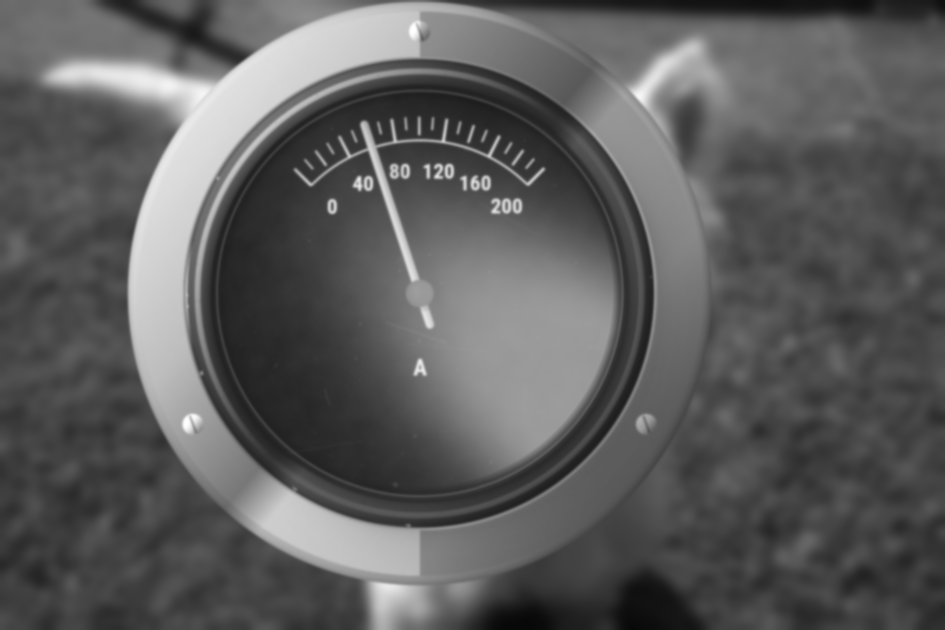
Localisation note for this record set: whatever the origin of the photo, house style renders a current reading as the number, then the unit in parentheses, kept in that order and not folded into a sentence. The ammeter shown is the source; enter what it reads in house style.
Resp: 60 (A)
